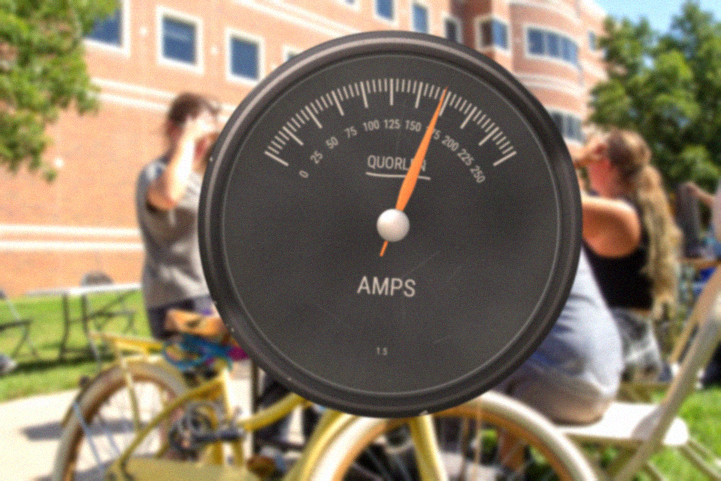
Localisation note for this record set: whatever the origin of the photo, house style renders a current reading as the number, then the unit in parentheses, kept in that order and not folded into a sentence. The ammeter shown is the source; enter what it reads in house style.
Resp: 170 (A)
